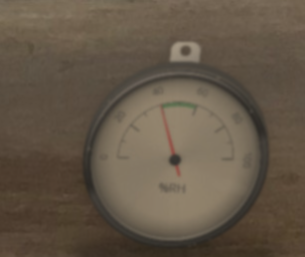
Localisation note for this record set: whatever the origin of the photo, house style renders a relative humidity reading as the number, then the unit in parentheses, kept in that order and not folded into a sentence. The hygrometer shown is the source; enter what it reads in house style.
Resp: 40 (%)
